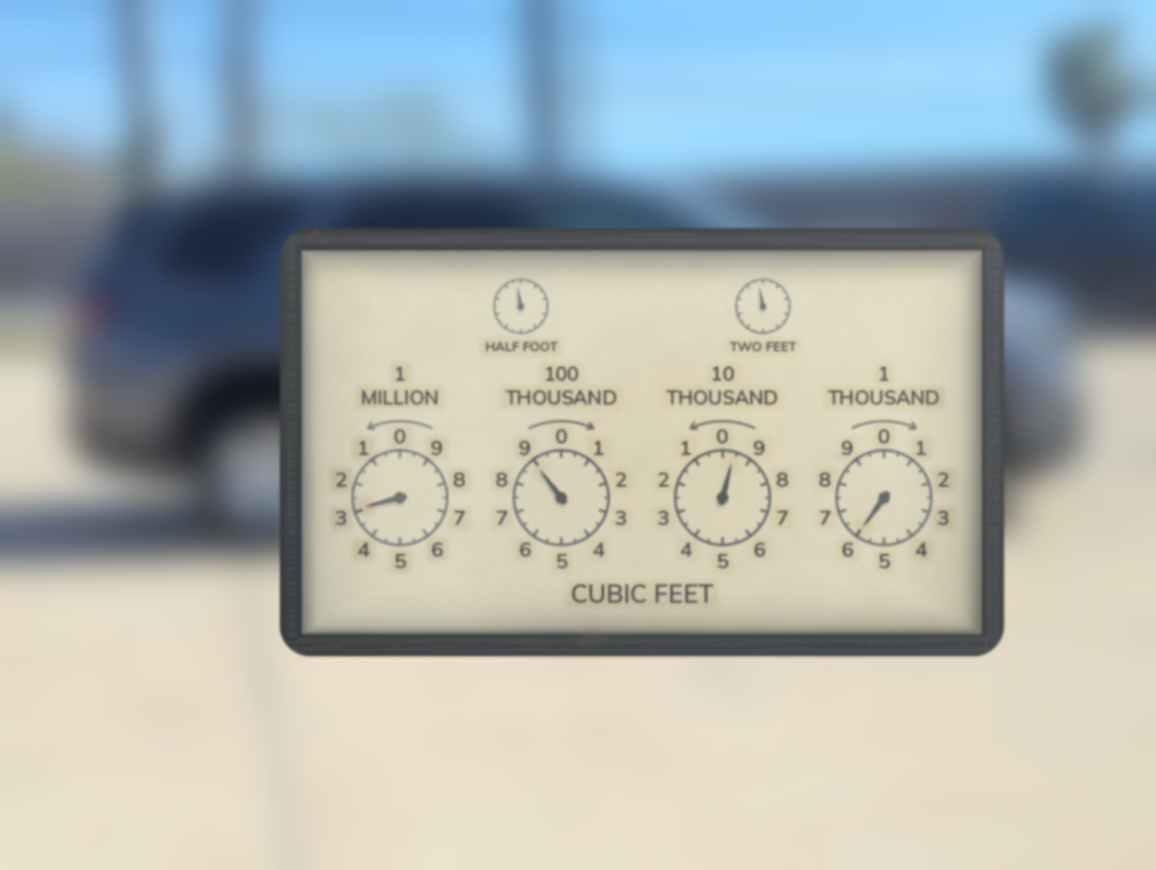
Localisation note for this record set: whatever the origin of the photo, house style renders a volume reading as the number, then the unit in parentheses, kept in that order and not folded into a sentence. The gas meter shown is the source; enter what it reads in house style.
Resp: 289600 (ft³)
